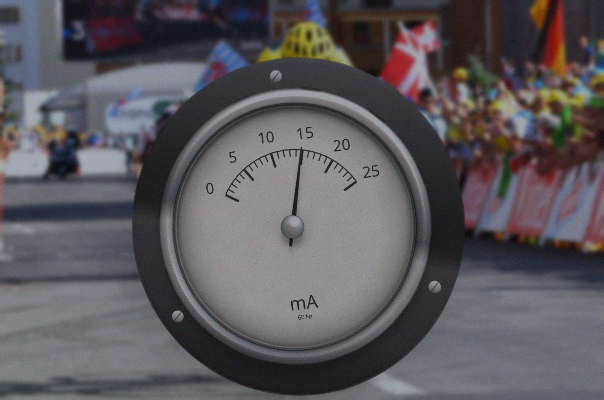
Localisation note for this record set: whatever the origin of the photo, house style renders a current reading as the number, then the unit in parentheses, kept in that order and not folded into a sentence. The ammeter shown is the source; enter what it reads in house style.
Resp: 15 (mA)
